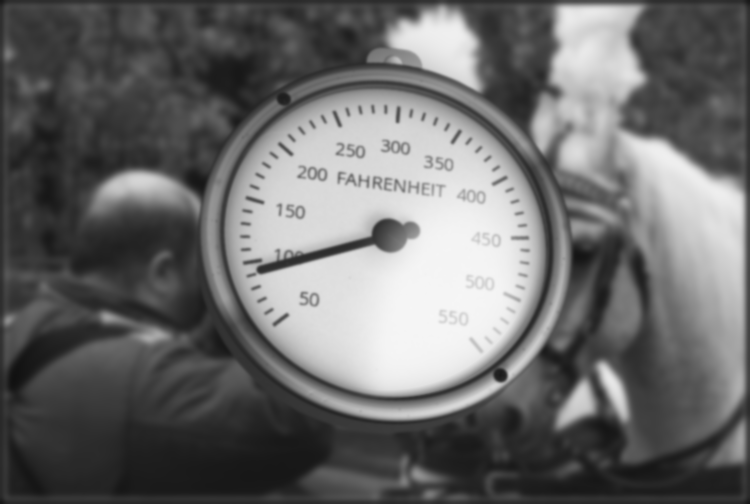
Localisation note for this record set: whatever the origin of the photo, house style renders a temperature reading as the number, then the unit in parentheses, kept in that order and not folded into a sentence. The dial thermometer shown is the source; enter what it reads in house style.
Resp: 90 (°F)
